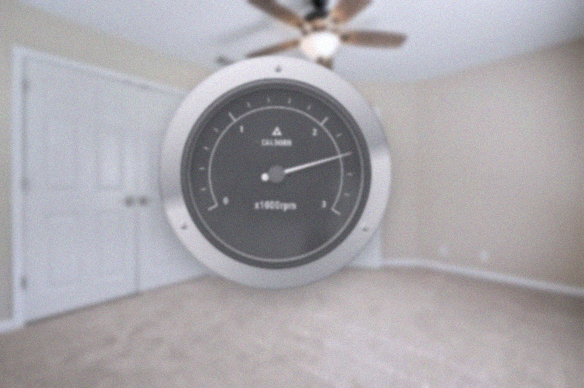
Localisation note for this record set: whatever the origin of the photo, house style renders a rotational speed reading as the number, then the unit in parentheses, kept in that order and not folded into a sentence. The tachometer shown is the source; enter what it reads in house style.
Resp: 2400 (rpm)
